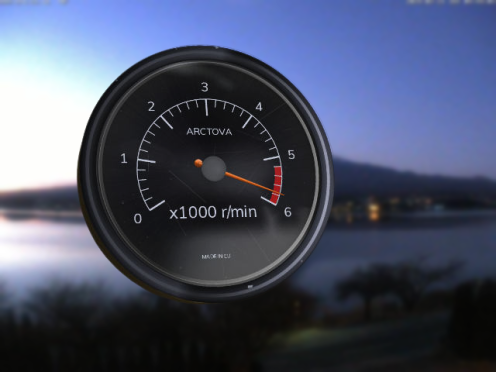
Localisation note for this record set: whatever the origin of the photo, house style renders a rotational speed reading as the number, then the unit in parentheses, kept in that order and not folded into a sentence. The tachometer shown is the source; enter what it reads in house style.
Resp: 5800 (rpm)
